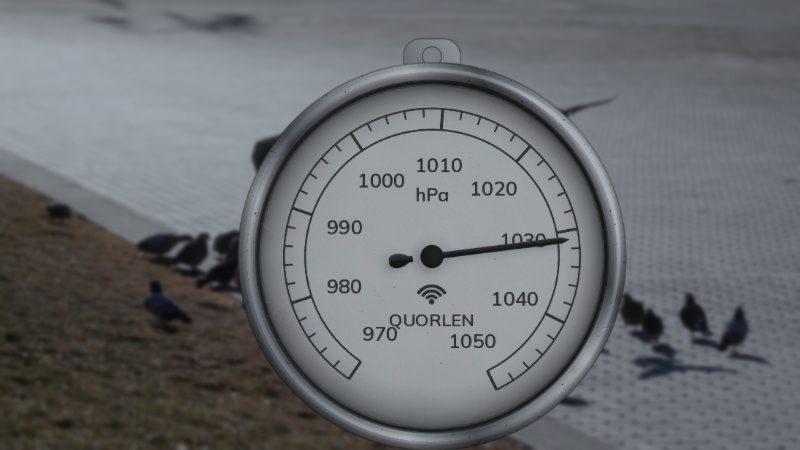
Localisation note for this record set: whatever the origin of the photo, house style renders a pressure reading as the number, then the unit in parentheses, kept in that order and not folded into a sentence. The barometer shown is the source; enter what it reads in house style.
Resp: 1031 (hPa)
